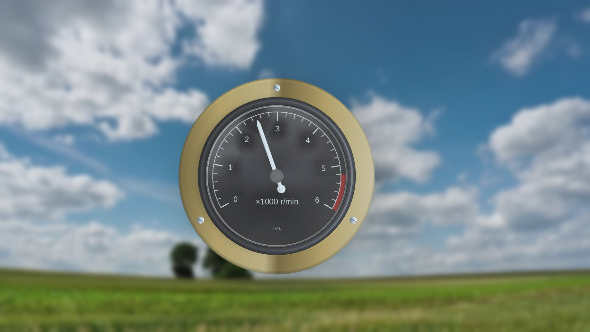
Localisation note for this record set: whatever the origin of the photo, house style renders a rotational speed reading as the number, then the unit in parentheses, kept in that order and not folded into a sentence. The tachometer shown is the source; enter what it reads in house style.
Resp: 2500 (rpm)
